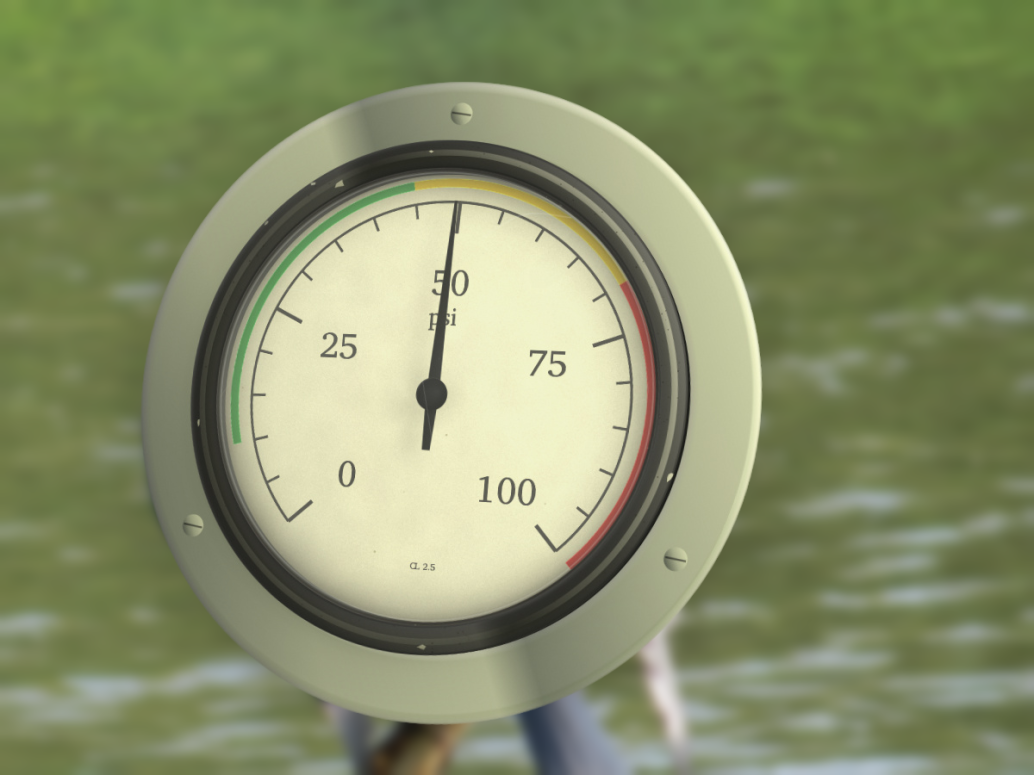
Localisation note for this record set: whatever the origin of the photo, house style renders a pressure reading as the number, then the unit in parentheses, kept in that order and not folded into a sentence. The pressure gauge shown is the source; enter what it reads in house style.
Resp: 50 (psi)
